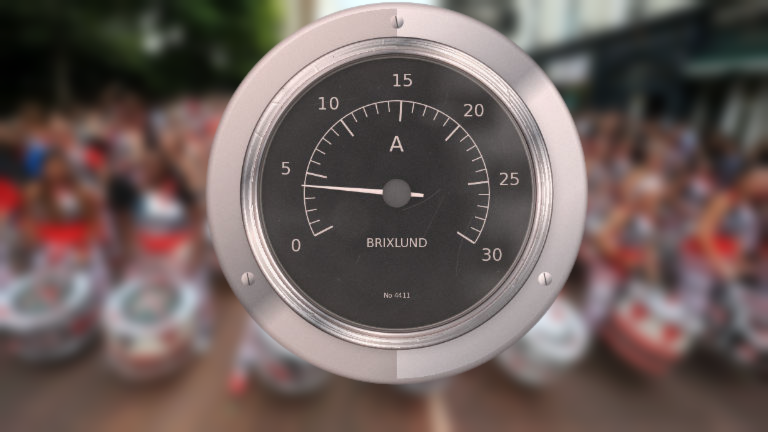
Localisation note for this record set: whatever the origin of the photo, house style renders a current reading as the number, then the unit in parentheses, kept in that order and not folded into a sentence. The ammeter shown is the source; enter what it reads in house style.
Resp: 4 (A)
